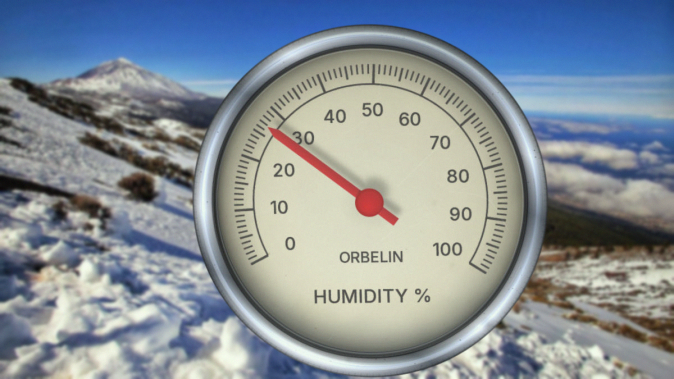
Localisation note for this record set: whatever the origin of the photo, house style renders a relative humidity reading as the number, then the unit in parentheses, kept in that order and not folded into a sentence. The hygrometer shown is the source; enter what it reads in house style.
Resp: 27 (%)
